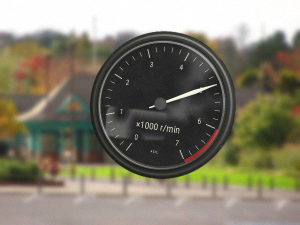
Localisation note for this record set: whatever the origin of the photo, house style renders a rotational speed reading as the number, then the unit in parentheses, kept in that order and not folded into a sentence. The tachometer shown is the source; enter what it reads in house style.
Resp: 5000 (rpm)
